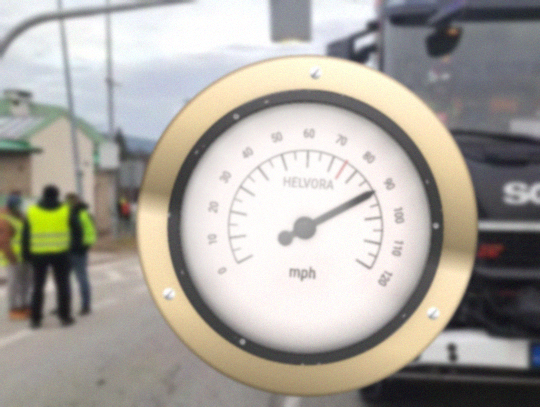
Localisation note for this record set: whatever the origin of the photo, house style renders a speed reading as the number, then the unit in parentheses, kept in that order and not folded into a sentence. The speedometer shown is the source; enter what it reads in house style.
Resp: 90 (mph)
